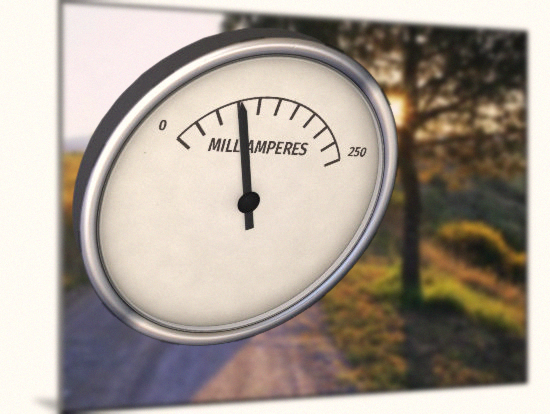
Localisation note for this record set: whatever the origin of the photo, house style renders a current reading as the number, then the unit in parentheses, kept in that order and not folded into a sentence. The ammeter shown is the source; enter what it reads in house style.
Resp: 75 (mA)
